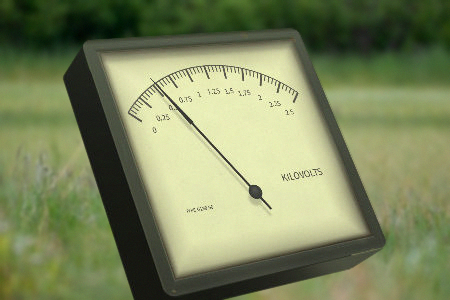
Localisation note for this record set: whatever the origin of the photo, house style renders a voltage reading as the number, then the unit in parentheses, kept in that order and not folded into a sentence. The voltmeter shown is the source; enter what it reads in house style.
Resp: 0.5 (kV)
